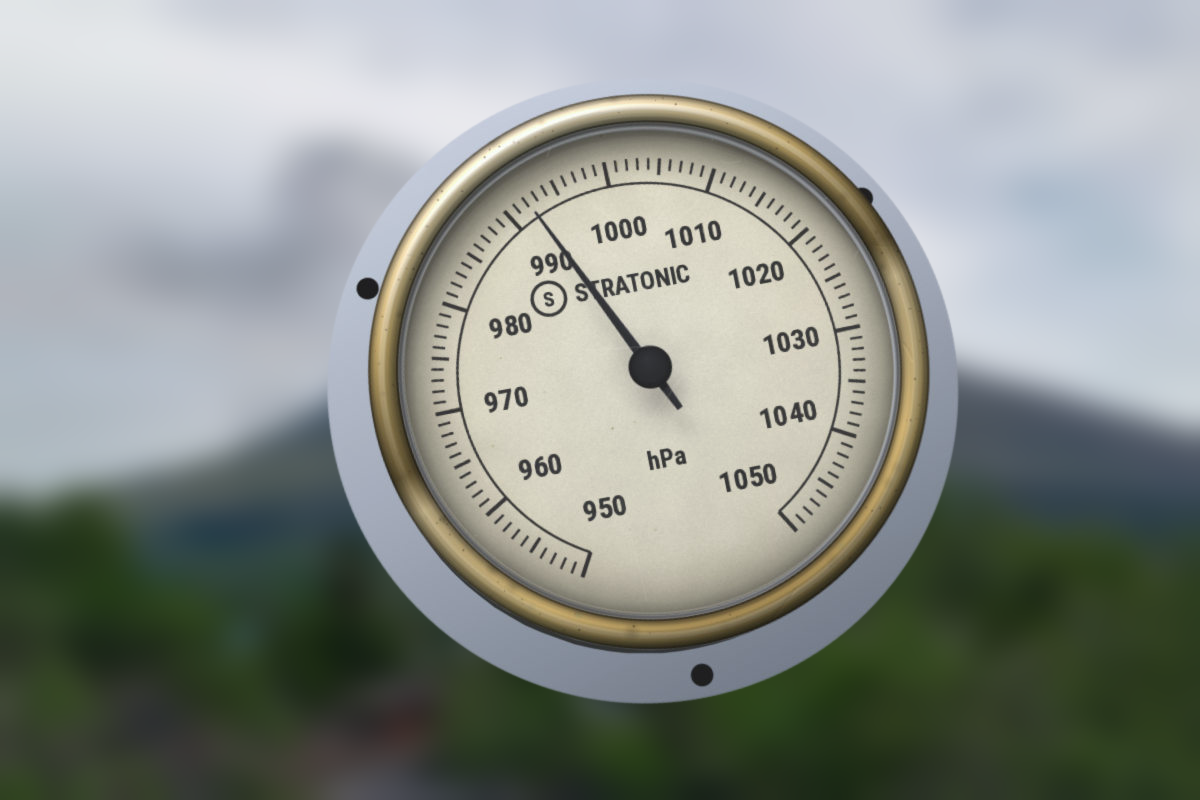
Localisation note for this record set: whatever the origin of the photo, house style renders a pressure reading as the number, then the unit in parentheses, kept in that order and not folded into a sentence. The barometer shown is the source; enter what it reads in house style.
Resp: 992 (hPa)
